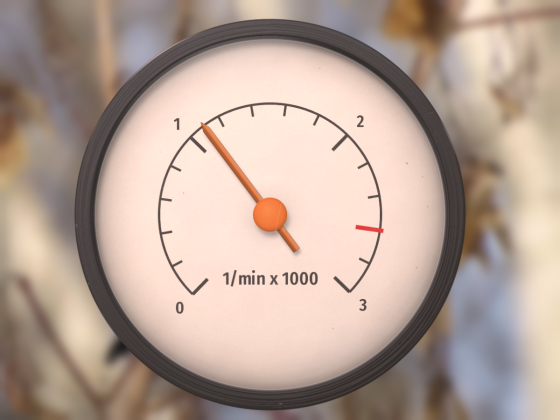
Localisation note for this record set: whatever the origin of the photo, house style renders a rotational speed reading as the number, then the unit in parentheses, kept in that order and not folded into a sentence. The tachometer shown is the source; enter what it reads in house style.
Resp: 1100 (rpm)
